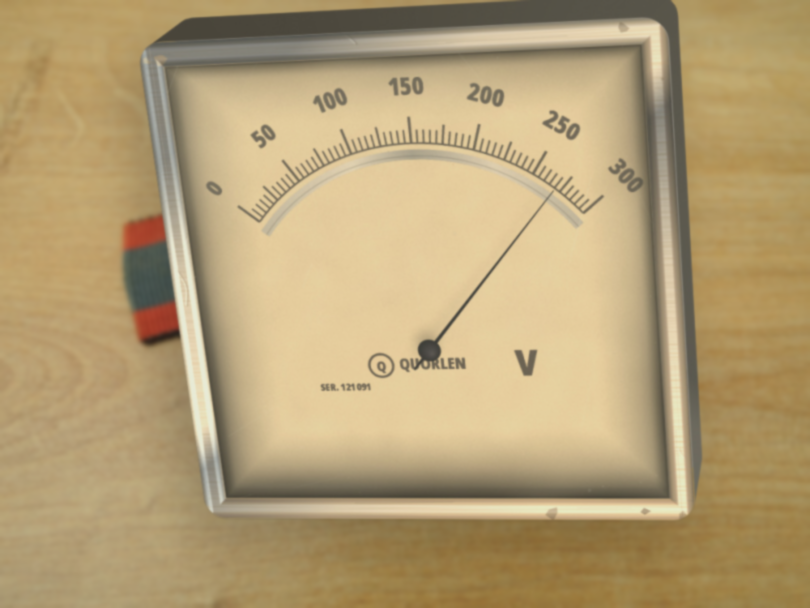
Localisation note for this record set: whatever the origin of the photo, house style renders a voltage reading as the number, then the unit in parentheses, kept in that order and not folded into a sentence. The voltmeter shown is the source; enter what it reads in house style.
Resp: 270 (V)
